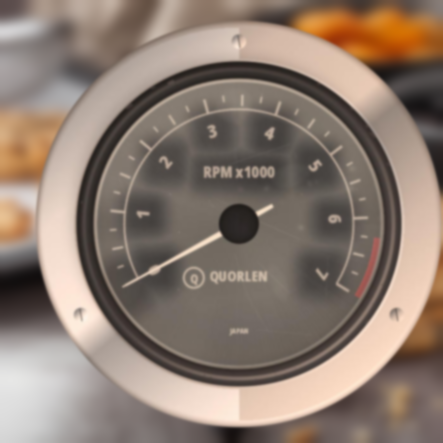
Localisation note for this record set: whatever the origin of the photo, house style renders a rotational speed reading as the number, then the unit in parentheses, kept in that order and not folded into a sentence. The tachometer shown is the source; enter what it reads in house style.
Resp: 0 (rpm)
